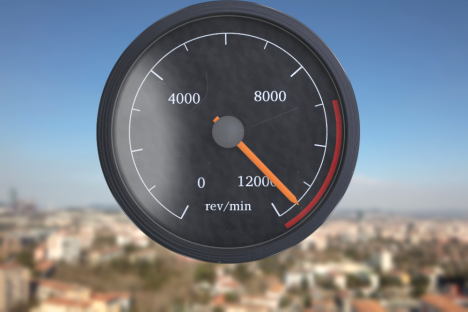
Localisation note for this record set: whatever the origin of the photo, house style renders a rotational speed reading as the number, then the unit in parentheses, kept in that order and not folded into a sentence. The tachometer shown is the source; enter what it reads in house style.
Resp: 11500 (rpm)
